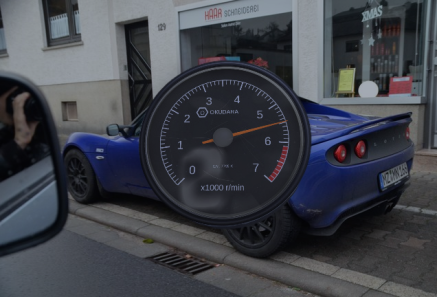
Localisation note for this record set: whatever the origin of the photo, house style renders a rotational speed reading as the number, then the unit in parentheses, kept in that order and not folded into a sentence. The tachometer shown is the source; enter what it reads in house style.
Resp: 5500 (rpm)
